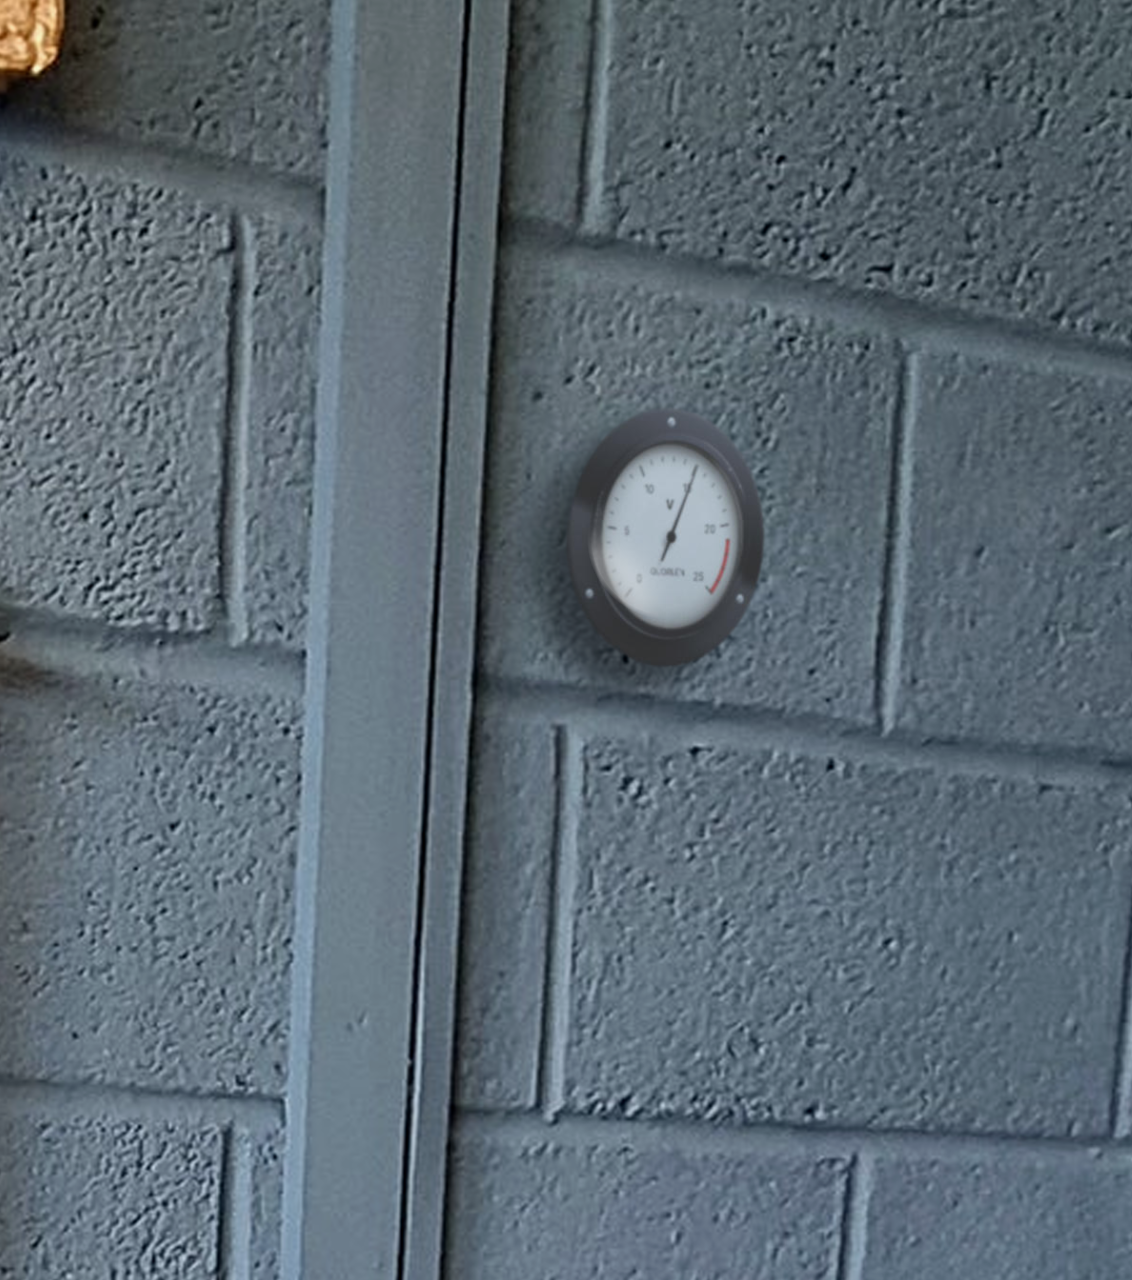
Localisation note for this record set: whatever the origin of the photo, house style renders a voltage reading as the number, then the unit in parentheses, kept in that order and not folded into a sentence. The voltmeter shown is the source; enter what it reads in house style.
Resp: 15 (V)
